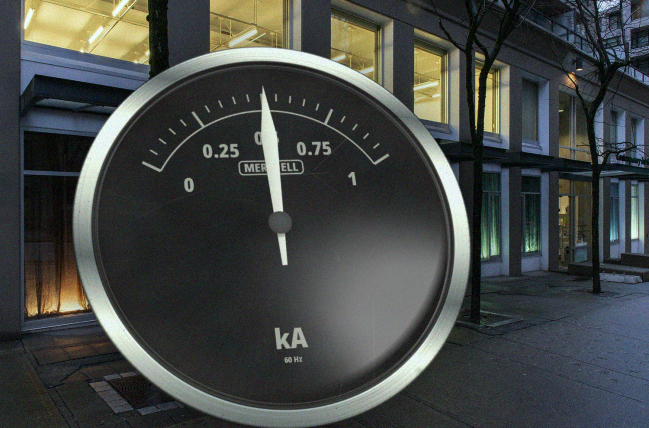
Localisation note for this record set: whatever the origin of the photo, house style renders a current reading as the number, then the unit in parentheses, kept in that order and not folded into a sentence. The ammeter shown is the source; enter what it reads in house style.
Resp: 0.5 (kA)
